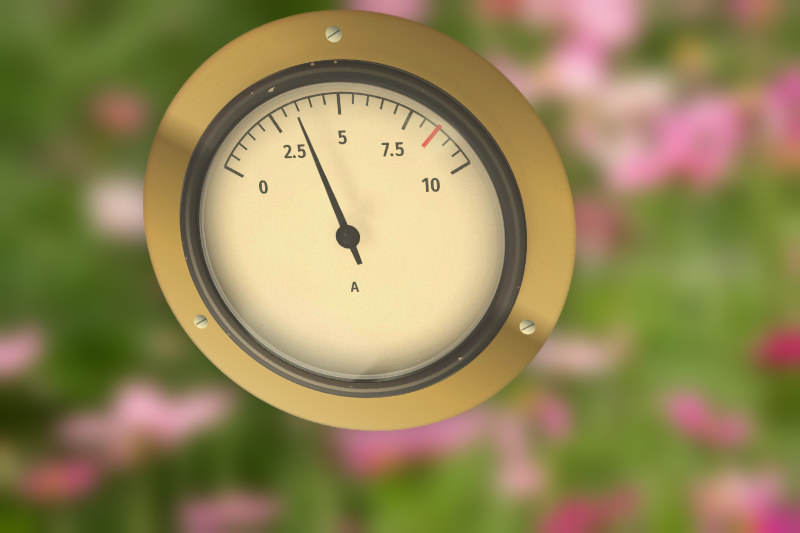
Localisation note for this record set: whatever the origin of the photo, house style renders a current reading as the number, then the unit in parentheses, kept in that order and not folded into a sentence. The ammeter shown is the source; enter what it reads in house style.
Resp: 3.5 (A)
